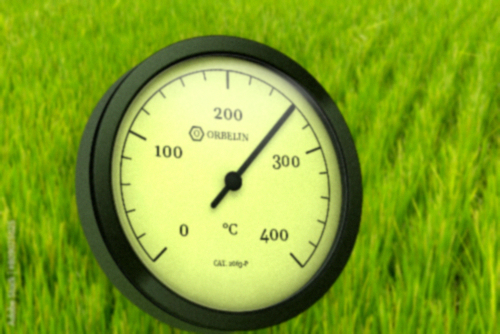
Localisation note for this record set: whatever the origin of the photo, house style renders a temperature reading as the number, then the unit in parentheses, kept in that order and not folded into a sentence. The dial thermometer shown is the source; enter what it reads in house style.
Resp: 260 (°C)
